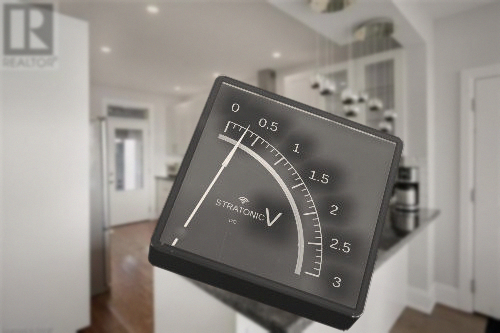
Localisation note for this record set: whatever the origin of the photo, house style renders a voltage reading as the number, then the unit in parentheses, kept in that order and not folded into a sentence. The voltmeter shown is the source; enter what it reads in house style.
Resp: 0.3 (V)
